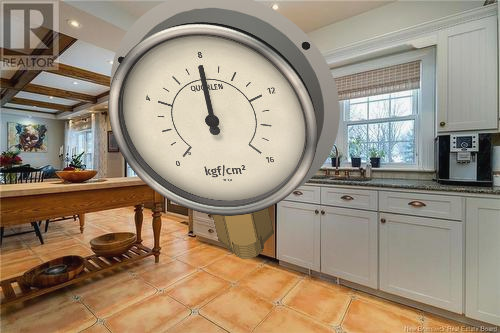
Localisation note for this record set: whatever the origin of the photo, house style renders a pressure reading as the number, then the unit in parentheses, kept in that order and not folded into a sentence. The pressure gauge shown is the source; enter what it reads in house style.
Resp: 8 (kg/cm²)
